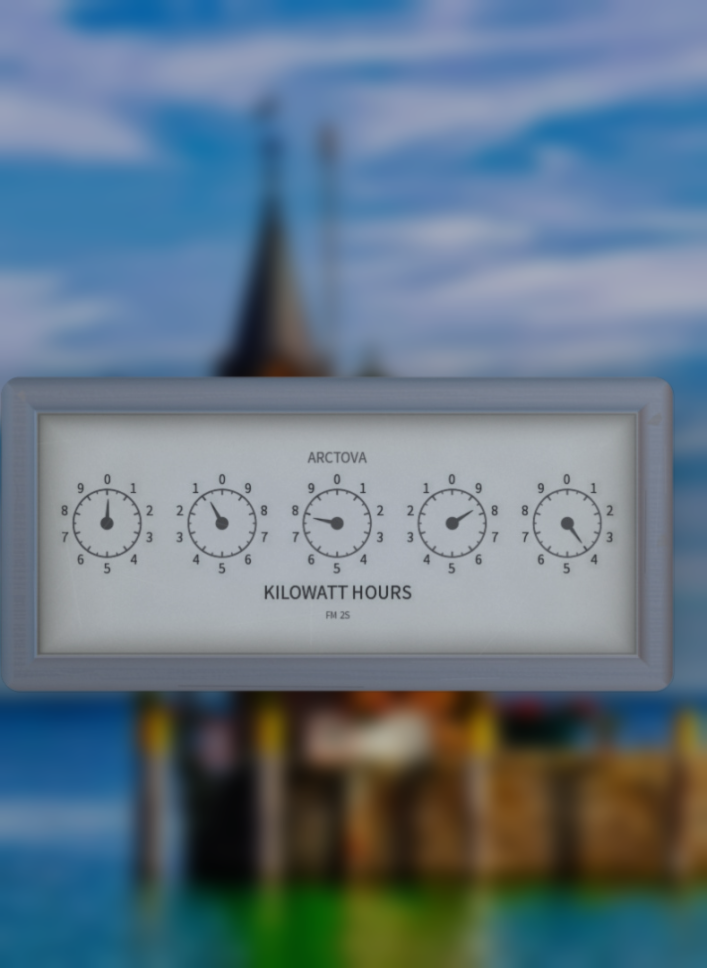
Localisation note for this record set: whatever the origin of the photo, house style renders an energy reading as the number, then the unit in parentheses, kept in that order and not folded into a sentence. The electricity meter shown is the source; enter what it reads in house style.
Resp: 784 (kWh)
